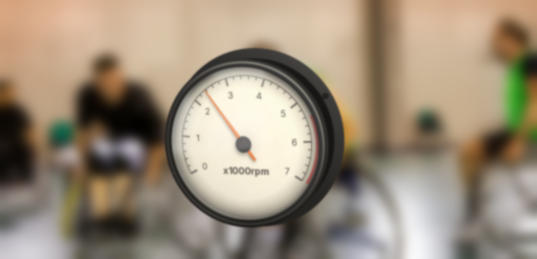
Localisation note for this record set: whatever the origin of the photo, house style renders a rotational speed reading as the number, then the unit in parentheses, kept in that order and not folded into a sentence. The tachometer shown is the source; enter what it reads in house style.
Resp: 2400 (rpm)
